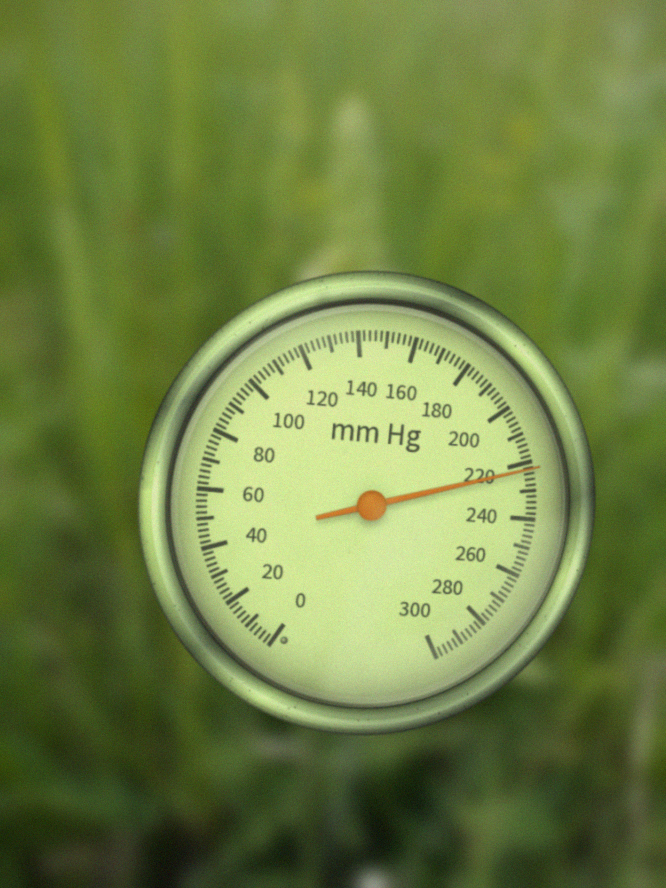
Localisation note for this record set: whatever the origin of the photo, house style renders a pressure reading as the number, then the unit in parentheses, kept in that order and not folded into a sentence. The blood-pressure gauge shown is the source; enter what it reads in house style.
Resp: 222 (mmHg)
